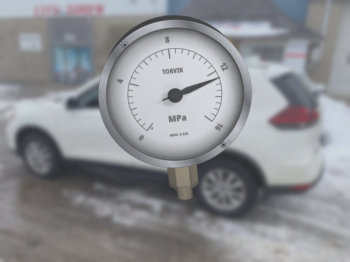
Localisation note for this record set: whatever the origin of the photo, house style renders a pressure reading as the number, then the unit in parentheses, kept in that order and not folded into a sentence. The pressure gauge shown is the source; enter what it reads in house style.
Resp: 12.5 (MPa)
